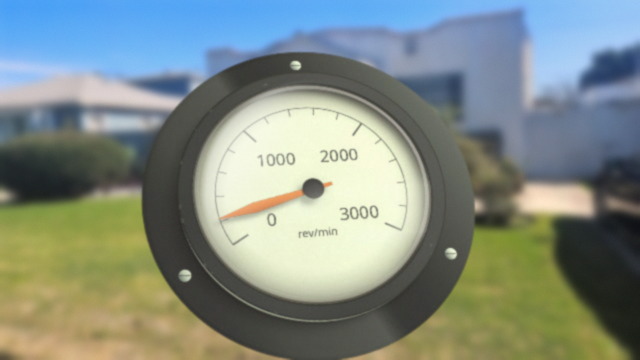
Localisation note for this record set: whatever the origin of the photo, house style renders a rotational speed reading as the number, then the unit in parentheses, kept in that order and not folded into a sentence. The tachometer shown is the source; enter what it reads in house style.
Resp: 200 (rpm)
